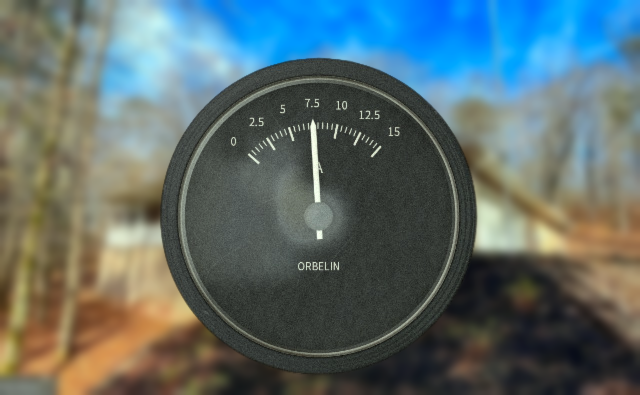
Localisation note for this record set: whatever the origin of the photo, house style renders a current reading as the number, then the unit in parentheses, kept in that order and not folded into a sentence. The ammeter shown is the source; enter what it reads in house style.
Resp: 7.5 (A)
